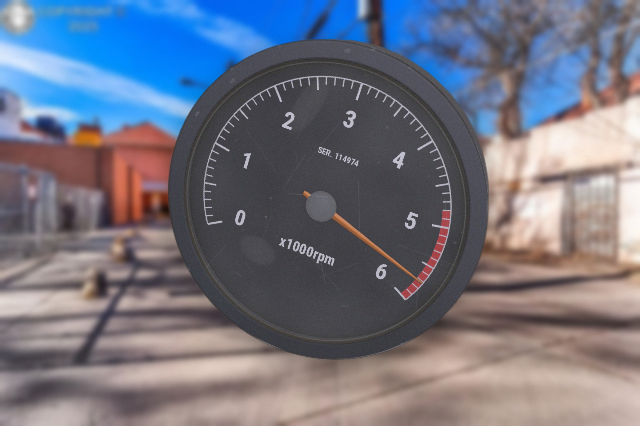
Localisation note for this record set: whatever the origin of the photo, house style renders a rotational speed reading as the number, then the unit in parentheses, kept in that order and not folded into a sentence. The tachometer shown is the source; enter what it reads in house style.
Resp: 5700 (rpm)
